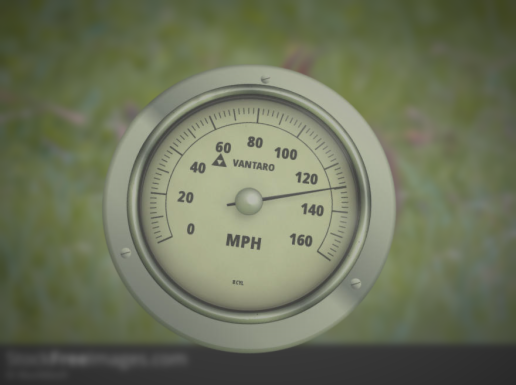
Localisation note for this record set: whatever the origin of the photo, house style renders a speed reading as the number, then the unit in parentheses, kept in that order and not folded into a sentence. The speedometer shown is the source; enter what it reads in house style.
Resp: 130 (mph)
